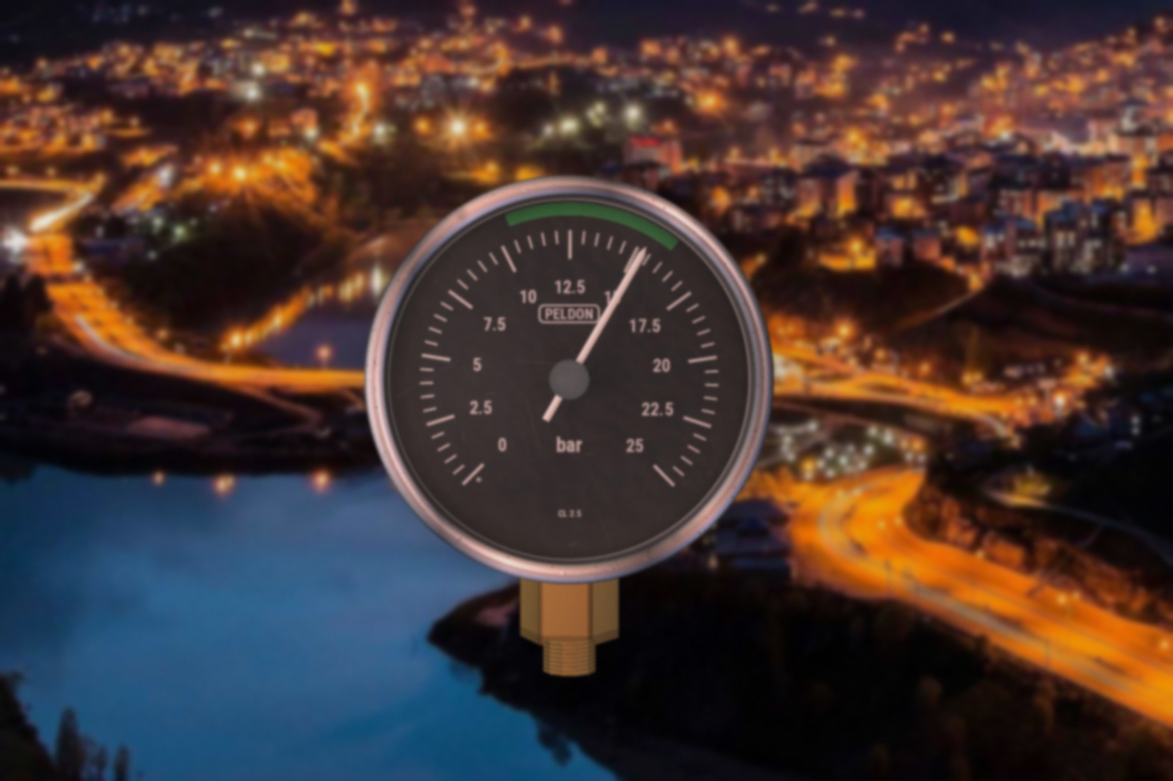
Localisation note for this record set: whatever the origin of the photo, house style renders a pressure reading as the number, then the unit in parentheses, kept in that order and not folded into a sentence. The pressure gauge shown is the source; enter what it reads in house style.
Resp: 15.25 (bar)
